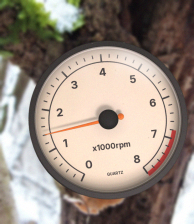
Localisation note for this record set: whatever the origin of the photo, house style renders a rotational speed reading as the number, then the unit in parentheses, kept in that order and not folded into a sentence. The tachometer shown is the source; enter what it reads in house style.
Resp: 1400 (rpm)
